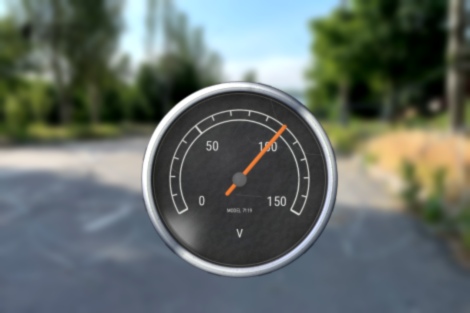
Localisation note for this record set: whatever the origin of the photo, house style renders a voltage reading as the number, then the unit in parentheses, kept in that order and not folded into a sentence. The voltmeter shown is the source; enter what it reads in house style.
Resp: 100 (V)
